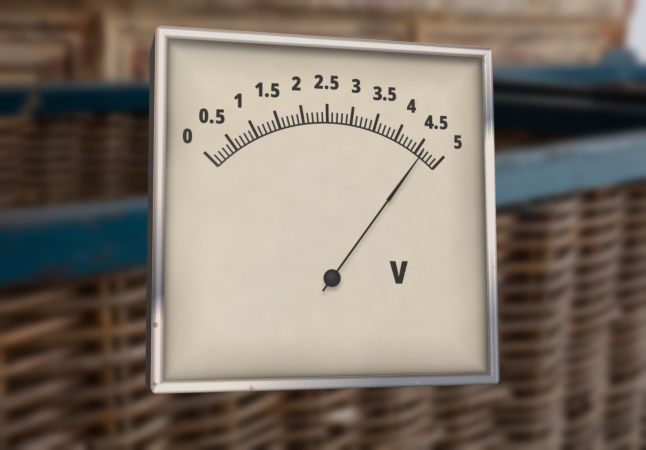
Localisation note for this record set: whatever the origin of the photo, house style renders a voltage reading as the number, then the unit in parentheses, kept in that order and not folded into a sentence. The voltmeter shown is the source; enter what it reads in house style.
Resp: 4.6 (V)
